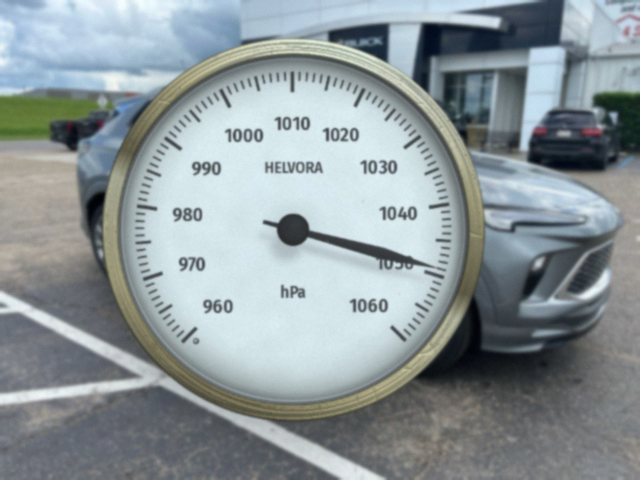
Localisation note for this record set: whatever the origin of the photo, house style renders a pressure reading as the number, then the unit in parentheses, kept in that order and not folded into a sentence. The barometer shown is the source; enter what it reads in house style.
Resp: 1049 (hPa)
